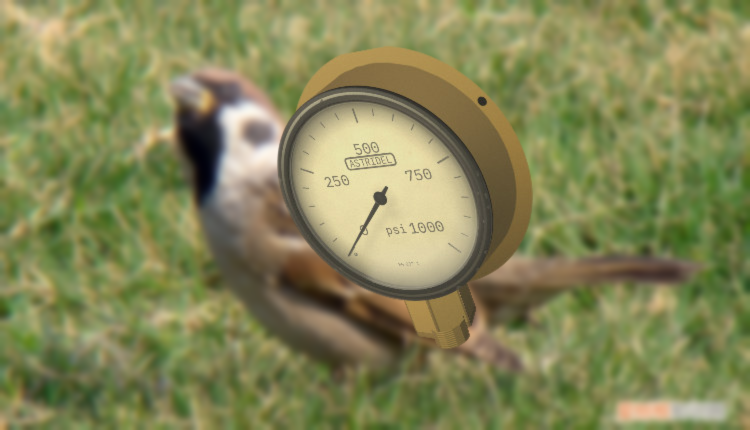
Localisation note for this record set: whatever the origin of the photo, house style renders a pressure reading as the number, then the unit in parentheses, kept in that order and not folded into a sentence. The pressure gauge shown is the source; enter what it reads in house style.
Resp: 0 (psi)
